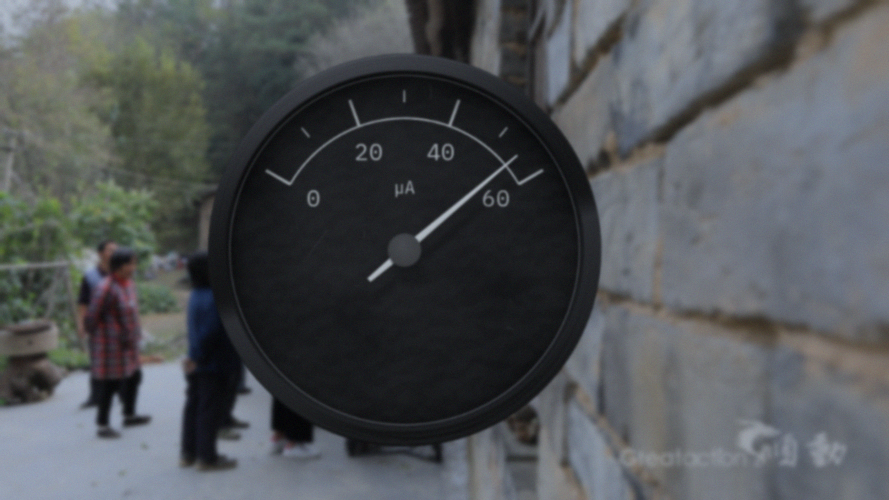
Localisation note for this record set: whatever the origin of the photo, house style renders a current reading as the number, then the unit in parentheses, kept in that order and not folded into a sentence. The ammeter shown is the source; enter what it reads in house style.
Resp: 55 (µA)
